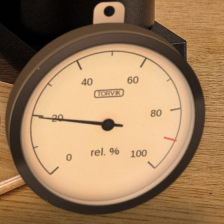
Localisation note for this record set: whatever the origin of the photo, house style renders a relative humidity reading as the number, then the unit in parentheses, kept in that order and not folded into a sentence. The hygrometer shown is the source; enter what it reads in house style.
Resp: 20 (%)
